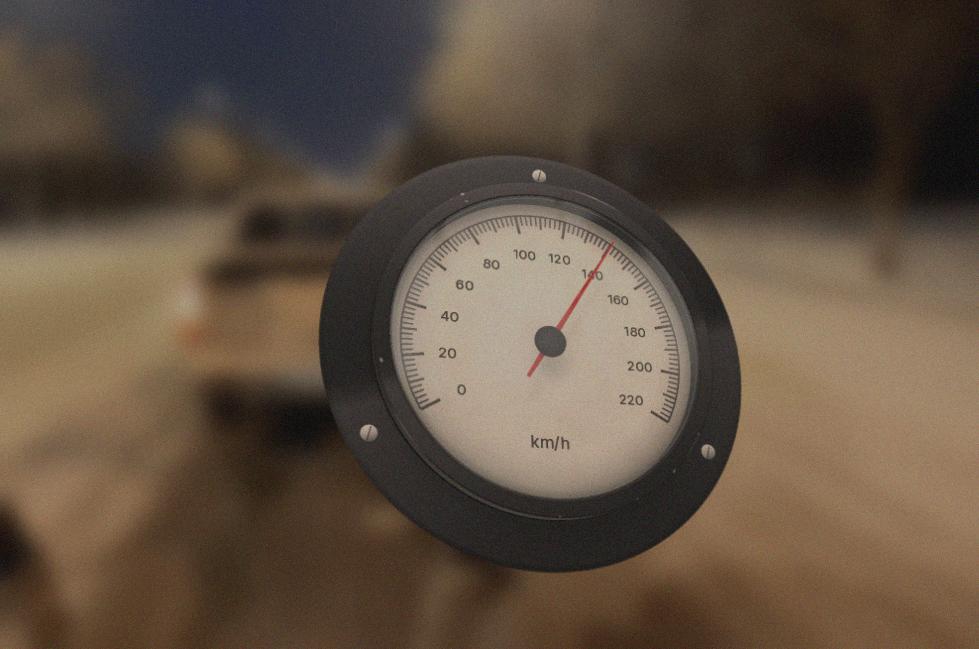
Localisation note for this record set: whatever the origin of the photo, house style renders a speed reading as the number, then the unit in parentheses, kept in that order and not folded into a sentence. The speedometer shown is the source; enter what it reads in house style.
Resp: 140 (km/h)
